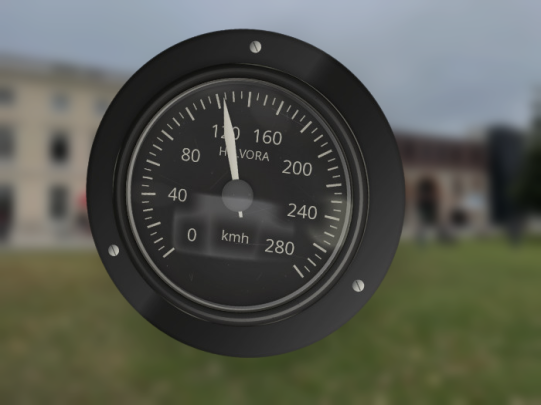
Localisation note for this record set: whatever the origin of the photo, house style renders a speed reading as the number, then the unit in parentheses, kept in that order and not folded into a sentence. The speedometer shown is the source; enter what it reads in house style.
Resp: 125 (km/h)
